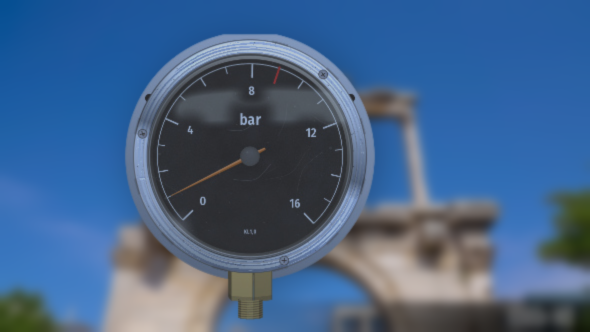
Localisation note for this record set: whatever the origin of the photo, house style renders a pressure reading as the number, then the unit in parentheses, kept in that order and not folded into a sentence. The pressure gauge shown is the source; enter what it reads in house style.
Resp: 1 (bar)
